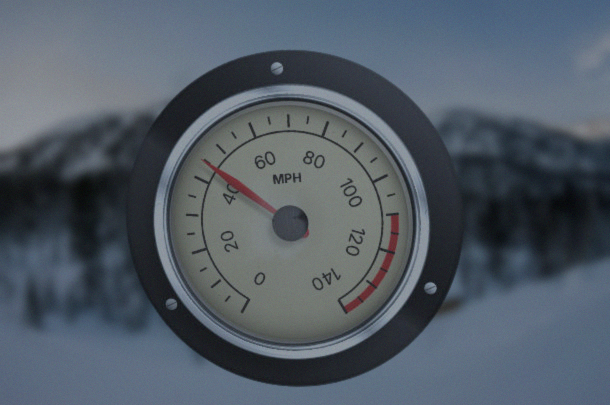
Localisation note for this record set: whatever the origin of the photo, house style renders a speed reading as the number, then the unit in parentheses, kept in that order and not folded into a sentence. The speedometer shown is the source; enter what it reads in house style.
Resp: 45 (mph)
